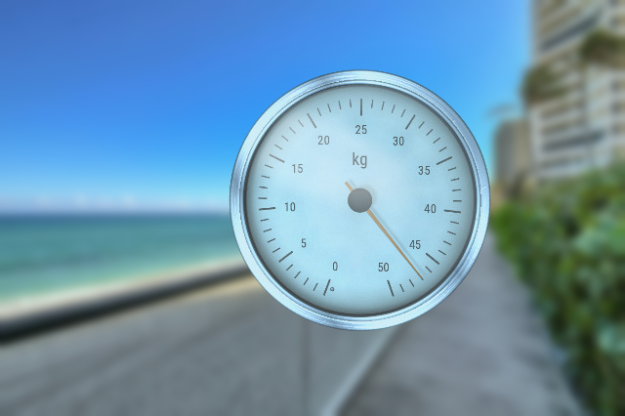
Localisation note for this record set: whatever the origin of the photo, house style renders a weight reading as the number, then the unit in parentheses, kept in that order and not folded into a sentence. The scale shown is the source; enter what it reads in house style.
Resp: 47 (kg)
